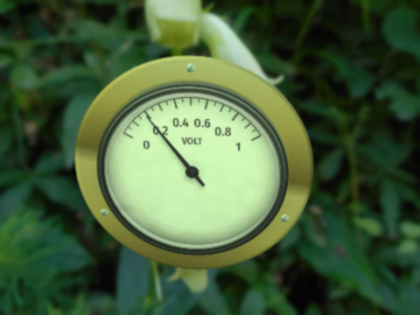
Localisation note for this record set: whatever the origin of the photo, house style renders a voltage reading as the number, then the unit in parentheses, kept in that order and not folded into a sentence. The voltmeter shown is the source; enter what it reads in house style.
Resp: 0.2 (V)
